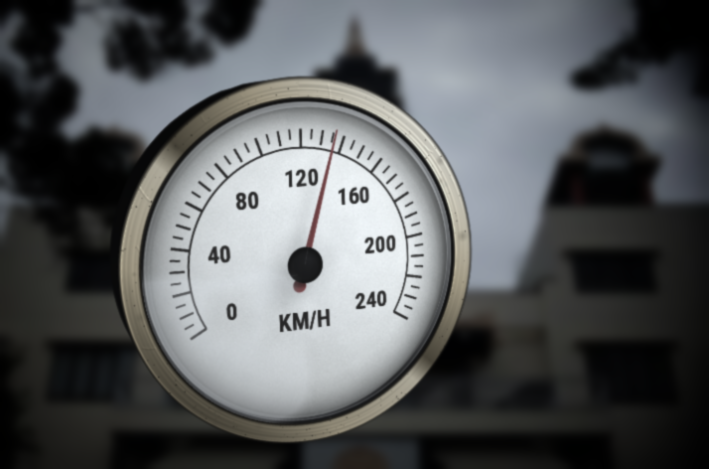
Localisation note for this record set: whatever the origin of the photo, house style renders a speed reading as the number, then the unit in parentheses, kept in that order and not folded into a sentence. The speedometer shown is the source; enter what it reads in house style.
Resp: 135 (km/h)
